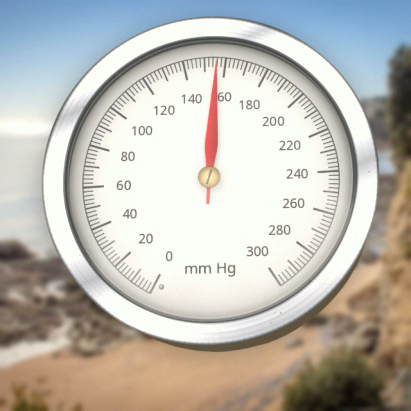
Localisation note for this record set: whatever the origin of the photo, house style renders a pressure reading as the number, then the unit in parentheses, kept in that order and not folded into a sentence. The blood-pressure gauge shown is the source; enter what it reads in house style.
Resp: 156 (mmHg)
